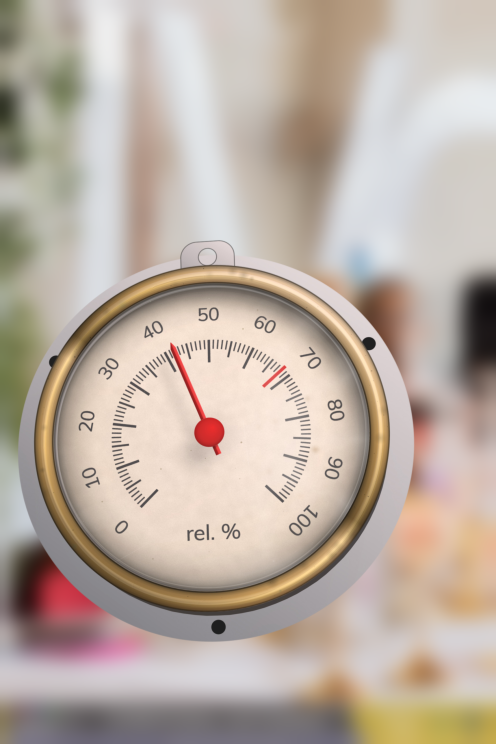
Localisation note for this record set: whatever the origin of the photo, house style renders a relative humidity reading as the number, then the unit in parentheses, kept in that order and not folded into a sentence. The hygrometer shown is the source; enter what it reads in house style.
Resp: 42 (%)
